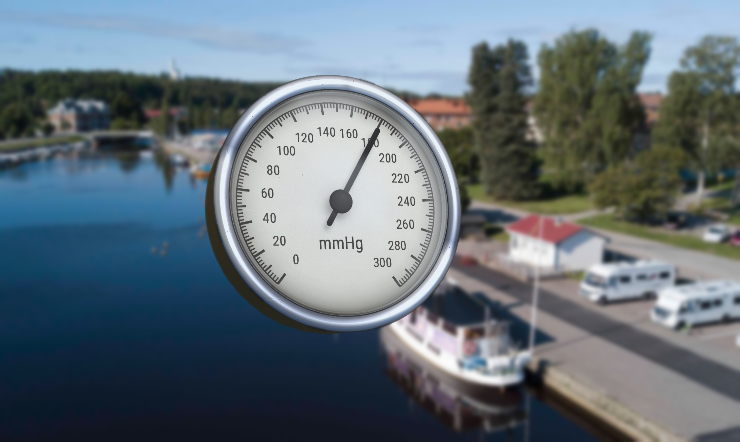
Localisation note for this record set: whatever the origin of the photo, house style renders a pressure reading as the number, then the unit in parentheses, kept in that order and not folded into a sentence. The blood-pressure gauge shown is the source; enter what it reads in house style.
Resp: 180 (mmHg)
